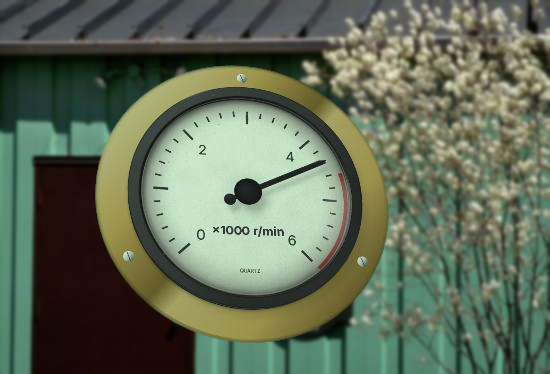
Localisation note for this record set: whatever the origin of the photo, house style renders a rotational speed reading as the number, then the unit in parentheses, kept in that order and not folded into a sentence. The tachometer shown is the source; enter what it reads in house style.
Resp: 4400 (rpm)
